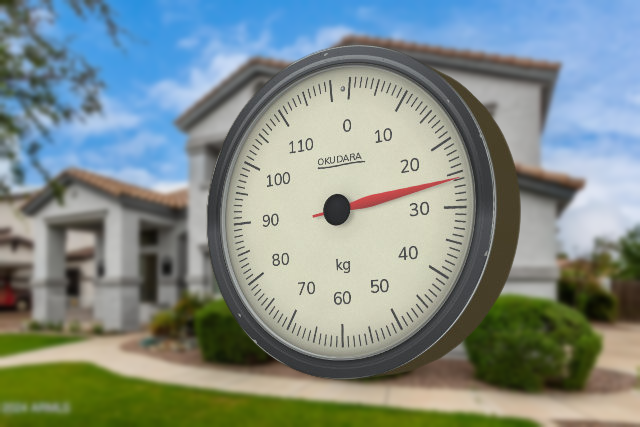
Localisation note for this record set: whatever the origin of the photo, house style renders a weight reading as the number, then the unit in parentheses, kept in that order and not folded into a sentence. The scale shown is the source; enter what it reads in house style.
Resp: 26 (kg)
